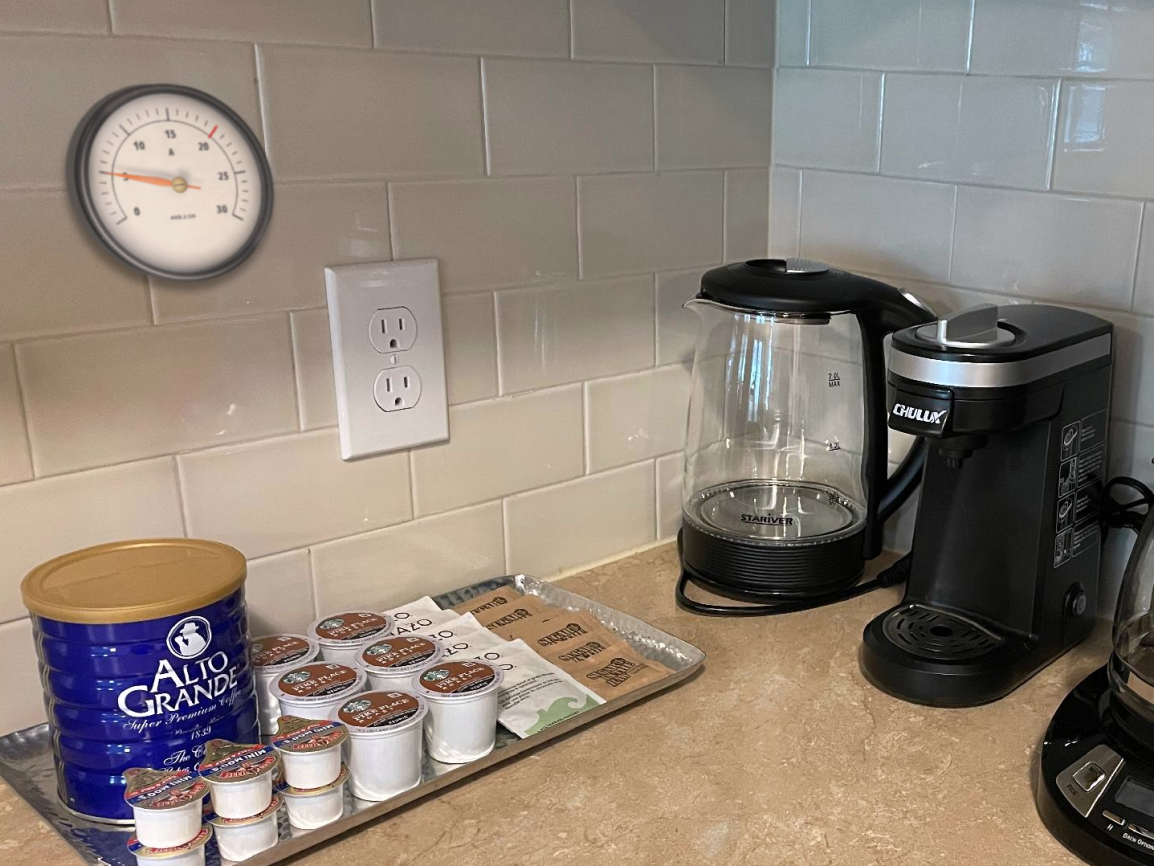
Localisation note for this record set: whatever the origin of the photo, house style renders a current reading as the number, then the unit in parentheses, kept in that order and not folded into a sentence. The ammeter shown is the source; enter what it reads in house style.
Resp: 5 (A)
